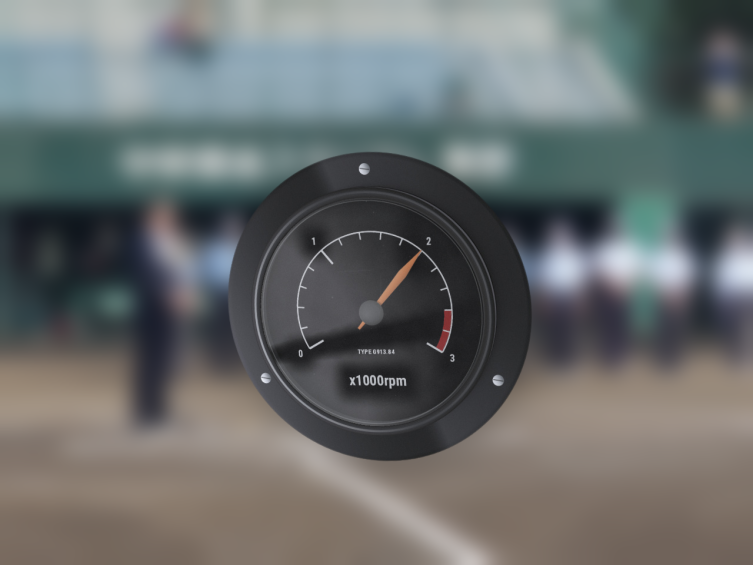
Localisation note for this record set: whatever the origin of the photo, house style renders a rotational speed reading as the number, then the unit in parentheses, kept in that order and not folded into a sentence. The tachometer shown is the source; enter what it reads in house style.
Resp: 2000 (rpm)
